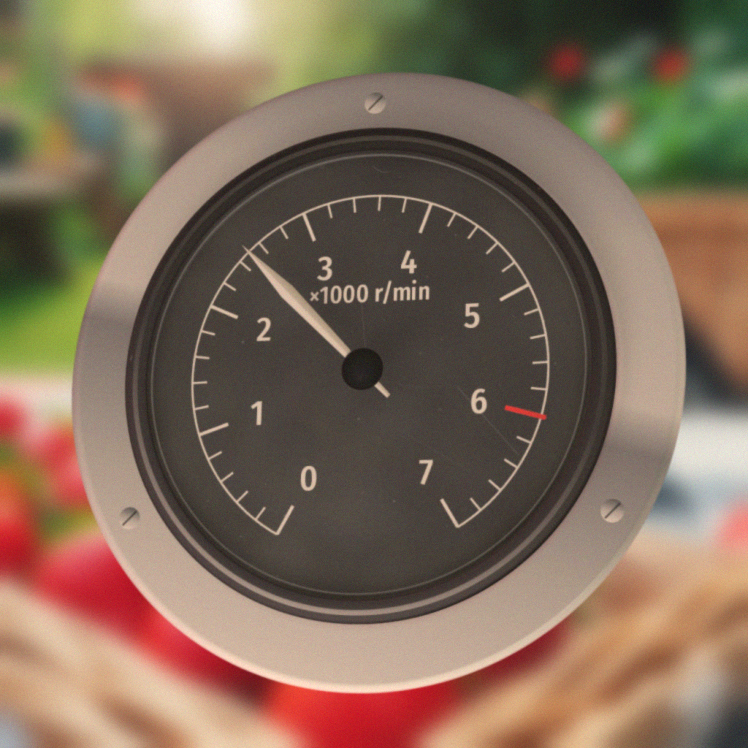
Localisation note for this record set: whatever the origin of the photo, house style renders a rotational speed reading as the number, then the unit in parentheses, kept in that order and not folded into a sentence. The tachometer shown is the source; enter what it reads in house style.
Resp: 2500 (rpm)
